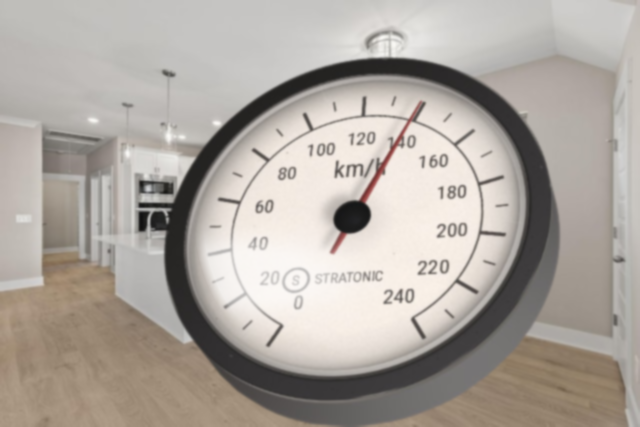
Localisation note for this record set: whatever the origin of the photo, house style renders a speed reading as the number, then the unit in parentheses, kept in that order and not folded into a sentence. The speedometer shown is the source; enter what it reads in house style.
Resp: 140 (km/h)
